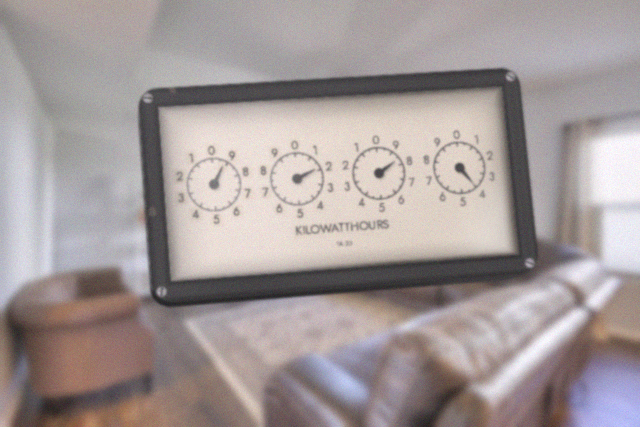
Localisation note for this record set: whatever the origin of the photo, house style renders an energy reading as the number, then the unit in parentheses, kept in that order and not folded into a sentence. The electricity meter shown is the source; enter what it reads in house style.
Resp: 9184 (kWh)
